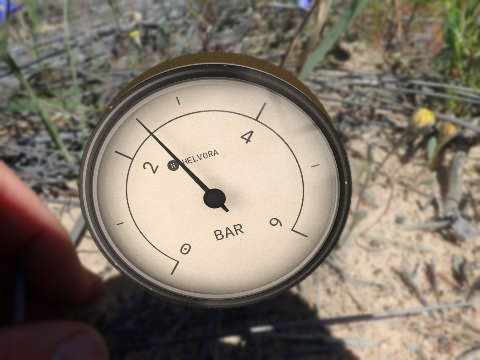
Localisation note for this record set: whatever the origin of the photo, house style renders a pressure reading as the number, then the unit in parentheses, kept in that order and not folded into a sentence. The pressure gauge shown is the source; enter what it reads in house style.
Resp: 2.5 (bar)
